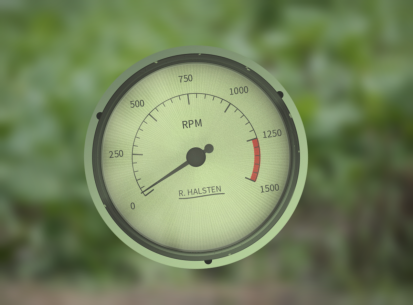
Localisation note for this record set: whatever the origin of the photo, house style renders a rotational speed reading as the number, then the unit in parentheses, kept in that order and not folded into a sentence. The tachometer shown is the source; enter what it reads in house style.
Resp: 25 (rpm)
